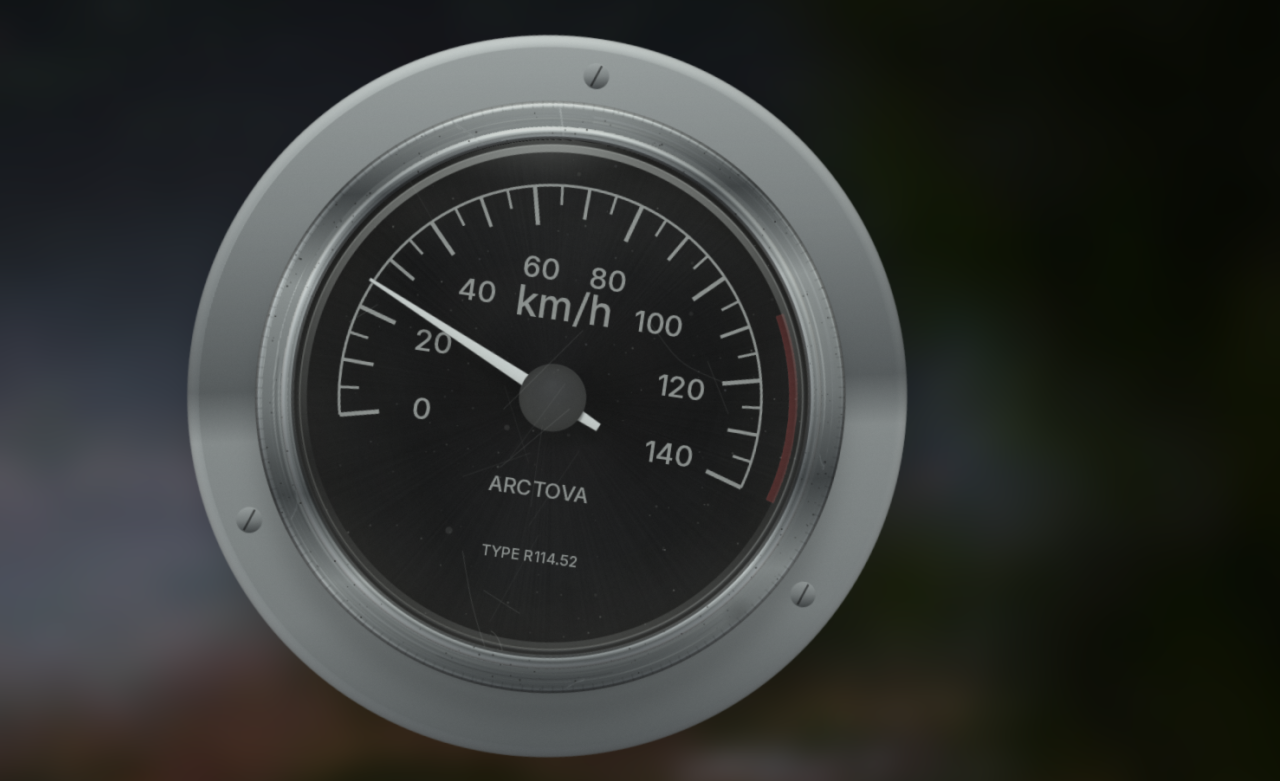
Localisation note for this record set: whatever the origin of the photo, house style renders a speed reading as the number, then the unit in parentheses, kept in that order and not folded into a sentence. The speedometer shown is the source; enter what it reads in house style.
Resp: 25 (km/h)
